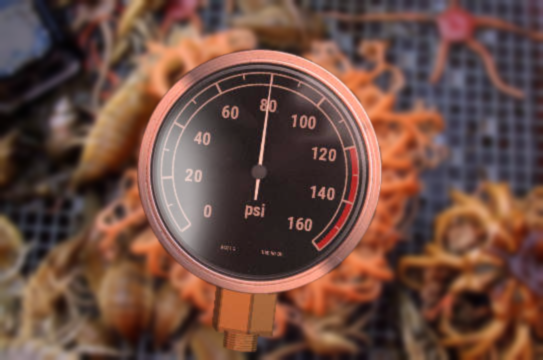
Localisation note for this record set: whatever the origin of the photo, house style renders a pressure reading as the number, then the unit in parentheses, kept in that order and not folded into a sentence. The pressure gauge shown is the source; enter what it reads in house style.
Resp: 80 (psi)
